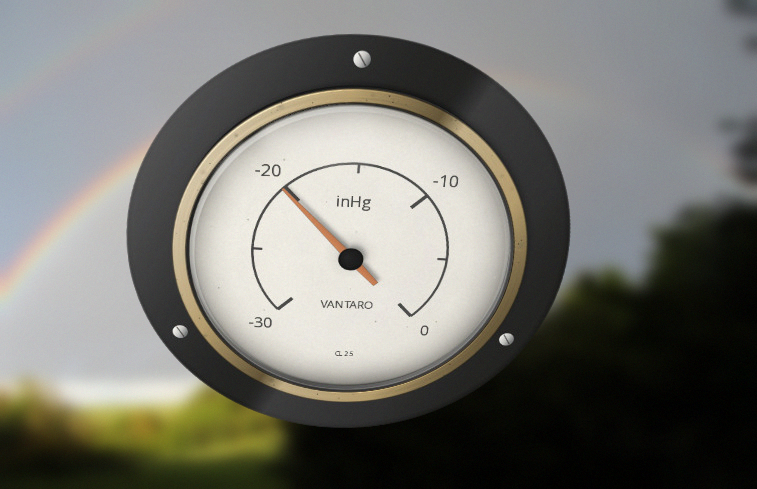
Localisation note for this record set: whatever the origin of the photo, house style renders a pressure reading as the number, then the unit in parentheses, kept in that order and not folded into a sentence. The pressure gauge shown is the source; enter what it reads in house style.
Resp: -20 (inHg)
